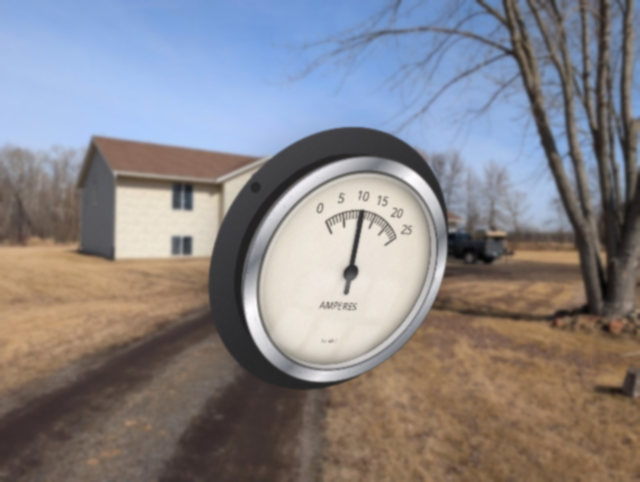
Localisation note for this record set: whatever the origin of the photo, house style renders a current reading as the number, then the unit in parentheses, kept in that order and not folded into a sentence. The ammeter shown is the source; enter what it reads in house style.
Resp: 10 (A)
